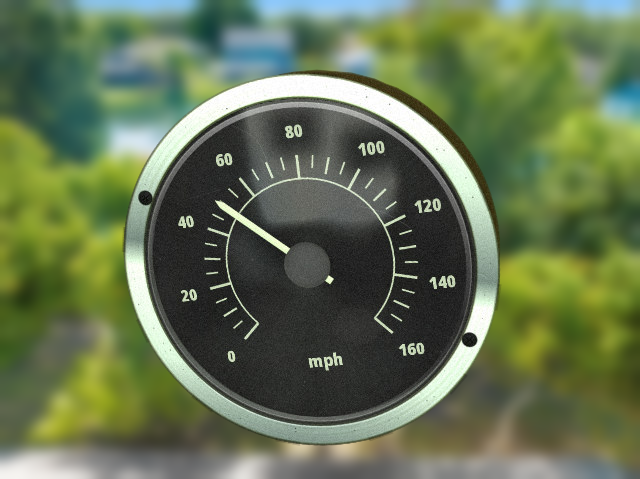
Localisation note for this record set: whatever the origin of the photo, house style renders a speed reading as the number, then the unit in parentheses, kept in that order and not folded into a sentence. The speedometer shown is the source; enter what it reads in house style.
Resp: 50 (mph)
